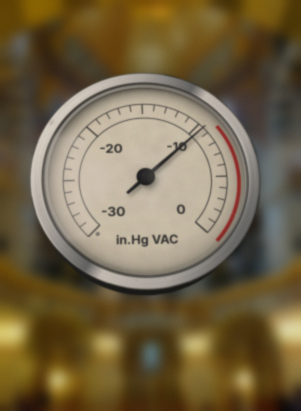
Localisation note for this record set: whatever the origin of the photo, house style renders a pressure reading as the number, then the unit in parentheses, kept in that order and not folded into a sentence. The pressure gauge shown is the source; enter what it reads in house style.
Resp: -9.5 (inHg)
